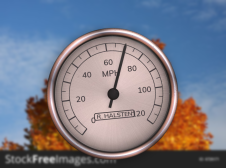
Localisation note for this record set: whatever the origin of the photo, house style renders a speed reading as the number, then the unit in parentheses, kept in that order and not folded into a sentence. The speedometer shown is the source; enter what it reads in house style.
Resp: 70 (mph)
